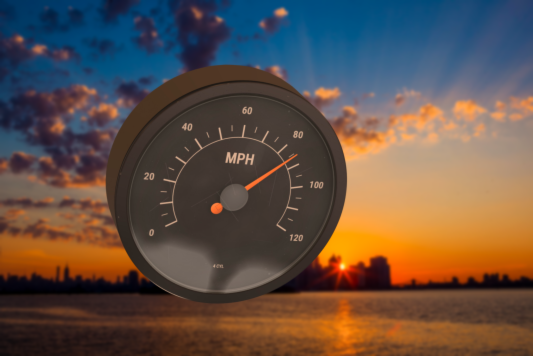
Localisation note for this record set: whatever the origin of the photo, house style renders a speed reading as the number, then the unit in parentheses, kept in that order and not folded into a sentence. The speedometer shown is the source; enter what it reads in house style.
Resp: 85 (mph)
